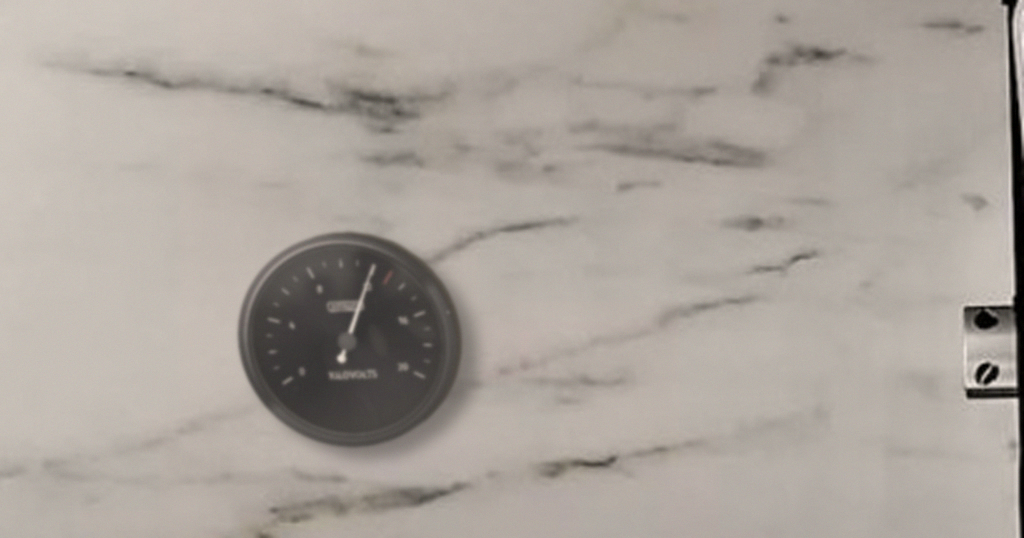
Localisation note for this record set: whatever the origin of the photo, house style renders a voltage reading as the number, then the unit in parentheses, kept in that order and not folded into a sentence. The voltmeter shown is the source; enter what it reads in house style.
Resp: 12 (kV)
